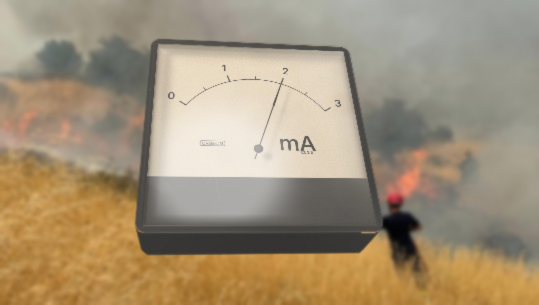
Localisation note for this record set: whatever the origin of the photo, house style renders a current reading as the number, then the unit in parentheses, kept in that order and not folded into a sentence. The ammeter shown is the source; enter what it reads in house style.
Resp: 2 (mA)
